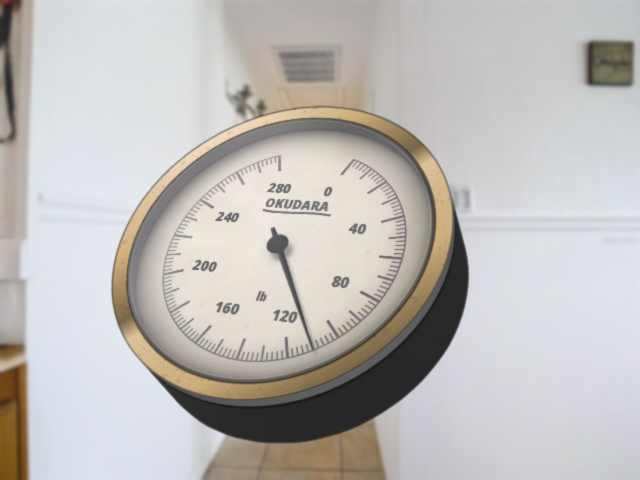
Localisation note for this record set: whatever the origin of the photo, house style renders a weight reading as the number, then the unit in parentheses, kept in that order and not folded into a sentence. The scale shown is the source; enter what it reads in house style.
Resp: 110 (lb)
